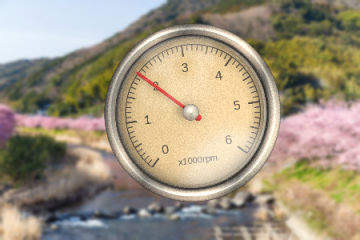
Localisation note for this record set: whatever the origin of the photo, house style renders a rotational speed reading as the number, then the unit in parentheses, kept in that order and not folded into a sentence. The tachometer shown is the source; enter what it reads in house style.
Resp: 2000 (rpm)
